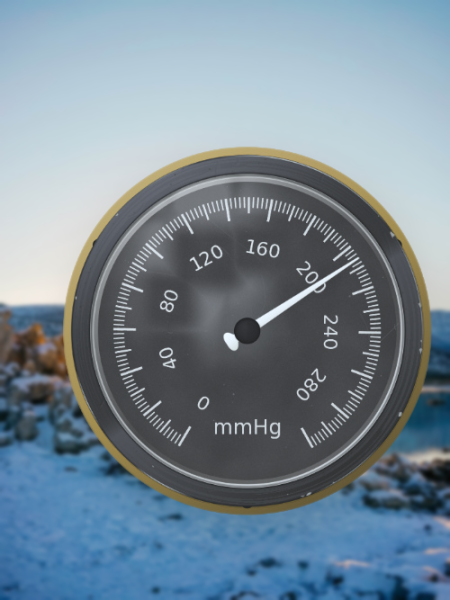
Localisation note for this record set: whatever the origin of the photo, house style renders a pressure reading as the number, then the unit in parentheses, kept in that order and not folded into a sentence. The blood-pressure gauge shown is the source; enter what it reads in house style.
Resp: 206 (mmHg)
